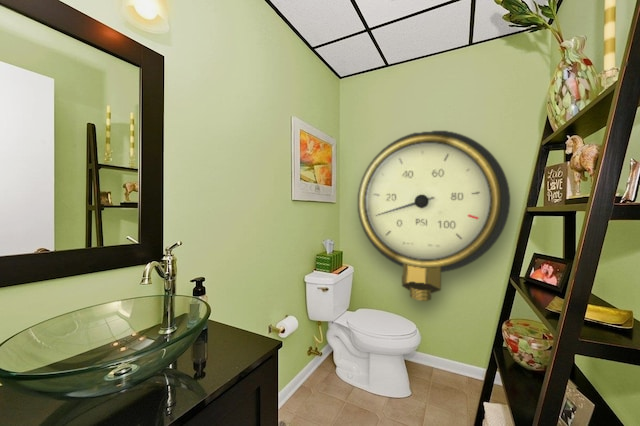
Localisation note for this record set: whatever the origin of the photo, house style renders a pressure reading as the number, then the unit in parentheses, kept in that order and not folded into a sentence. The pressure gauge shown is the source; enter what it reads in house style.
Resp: 10 (psi)
